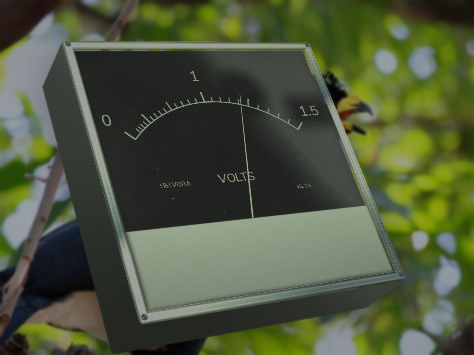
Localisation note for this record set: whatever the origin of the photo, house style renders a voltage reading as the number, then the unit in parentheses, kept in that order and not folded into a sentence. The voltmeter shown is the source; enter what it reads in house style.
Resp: 1.2 (V)
